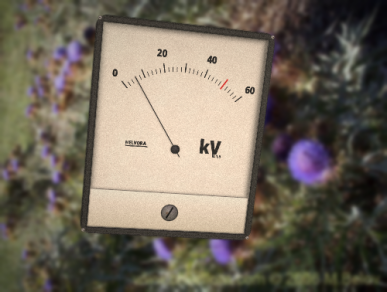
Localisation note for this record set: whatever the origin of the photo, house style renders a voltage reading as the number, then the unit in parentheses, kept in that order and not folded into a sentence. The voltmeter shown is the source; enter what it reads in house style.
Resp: 6 (kV)
